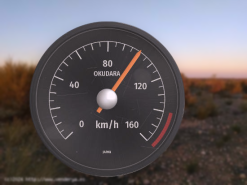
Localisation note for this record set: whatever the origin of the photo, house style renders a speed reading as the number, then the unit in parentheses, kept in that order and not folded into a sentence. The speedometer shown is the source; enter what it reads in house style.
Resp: 100 (km/h)
